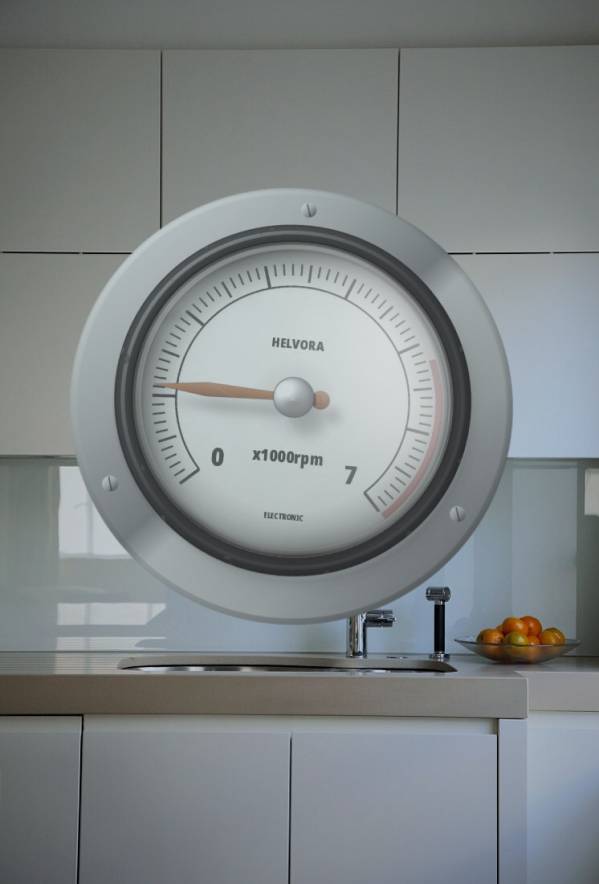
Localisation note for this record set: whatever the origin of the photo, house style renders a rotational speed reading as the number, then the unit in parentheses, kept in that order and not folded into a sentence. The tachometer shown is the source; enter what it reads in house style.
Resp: 1100 (rpm)
